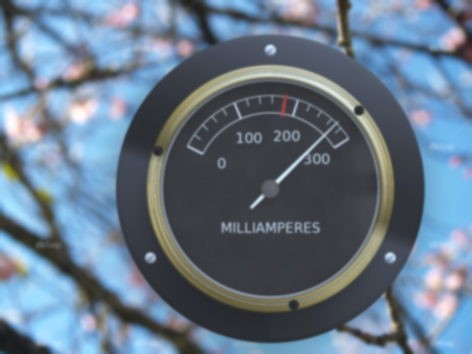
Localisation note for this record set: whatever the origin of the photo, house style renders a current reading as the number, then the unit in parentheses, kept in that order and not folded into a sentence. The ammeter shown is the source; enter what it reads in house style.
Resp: 270 (mA)
